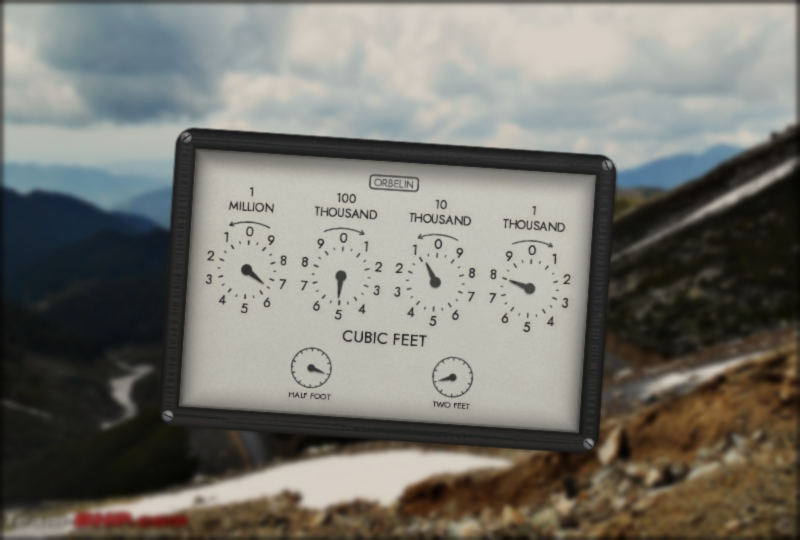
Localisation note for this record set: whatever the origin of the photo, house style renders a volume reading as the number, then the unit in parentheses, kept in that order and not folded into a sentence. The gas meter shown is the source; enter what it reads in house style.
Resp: 650800 (ft³)
